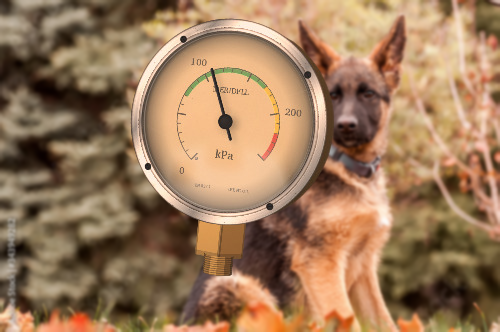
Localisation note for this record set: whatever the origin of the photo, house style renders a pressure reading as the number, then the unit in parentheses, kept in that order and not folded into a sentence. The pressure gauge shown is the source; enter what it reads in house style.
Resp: 110 (kPa)
